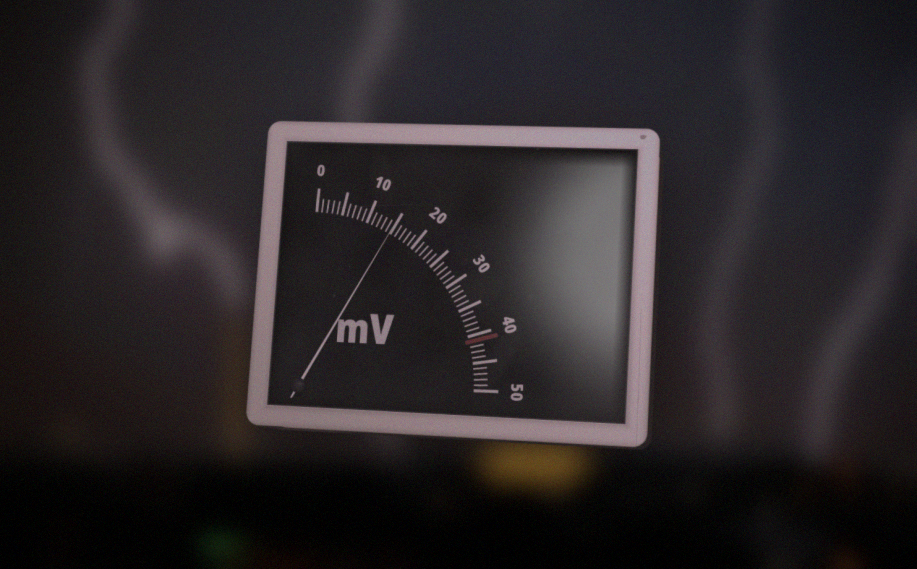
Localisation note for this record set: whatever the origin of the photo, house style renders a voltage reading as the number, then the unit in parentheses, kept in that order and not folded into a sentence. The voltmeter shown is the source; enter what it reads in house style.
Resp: 15 (mV)
